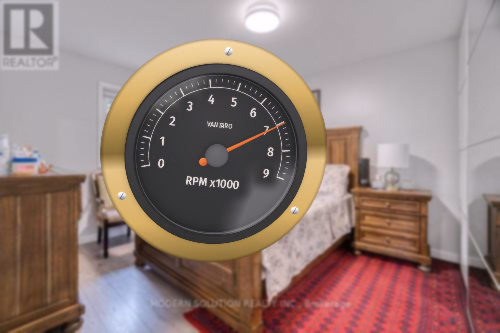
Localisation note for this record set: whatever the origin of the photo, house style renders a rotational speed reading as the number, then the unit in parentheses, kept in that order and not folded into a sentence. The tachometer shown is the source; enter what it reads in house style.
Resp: 7000 (rpm)
